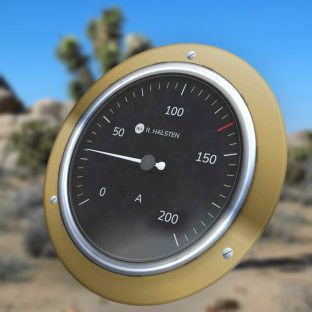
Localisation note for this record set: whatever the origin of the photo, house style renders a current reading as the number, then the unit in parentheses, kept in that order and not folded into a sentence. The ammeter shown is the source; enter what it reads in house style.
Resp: 30 (A)
